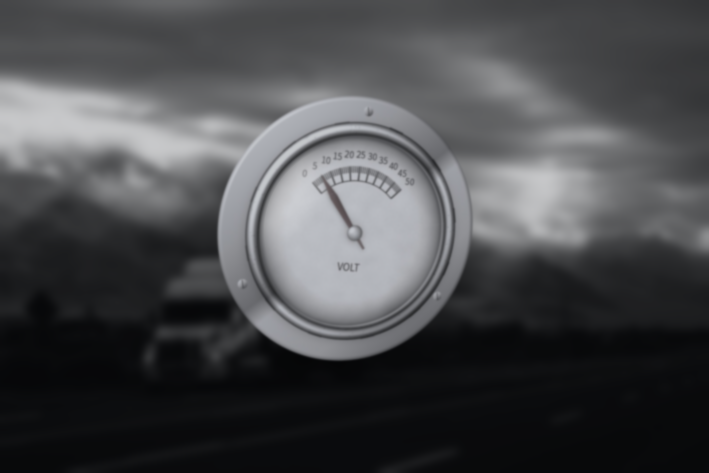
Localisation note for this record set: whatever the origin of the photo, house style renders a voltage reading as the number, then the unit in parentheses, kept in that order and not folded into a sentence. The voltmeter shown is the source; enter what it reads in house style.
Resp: 5 (V)
